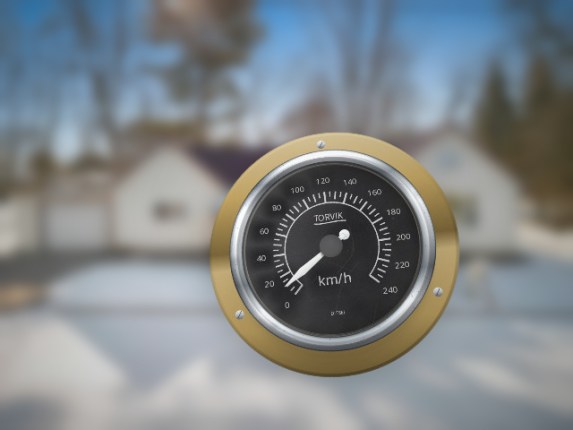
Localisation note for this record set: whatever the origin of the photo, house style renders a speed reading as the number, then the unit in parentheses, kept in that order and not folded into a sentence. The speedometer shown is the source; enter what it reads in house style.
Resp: 10 (km/h)
